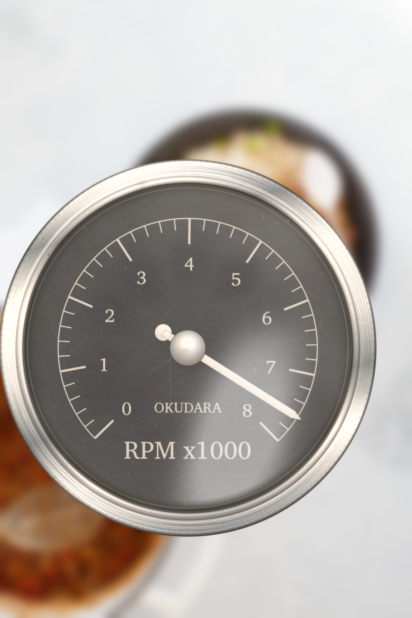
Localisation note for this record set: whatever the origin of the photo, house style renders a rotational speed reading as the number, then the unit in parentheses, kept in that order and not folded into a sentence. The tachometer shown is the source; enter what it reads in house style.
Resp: 7600 (rpm)
